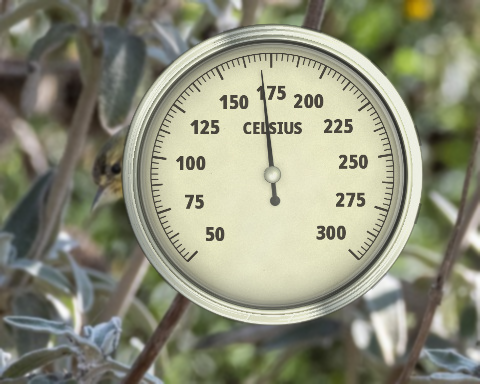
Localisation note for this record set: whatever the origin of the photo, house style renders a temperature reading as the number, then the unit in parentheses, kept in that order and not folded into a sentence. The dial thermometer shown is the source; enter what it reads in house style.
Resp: 170 (°C)
